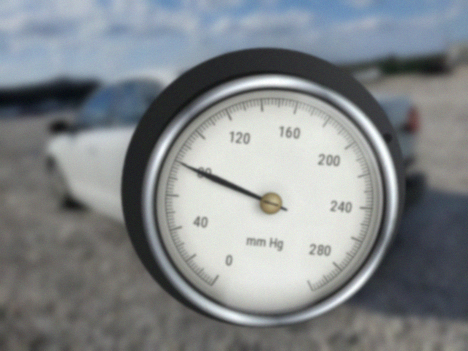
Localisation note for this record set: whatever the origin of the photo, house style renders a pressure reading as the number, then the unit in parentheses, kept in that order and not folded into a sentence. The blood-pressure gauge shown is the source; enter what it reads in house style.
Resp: 80 (mmHg)
